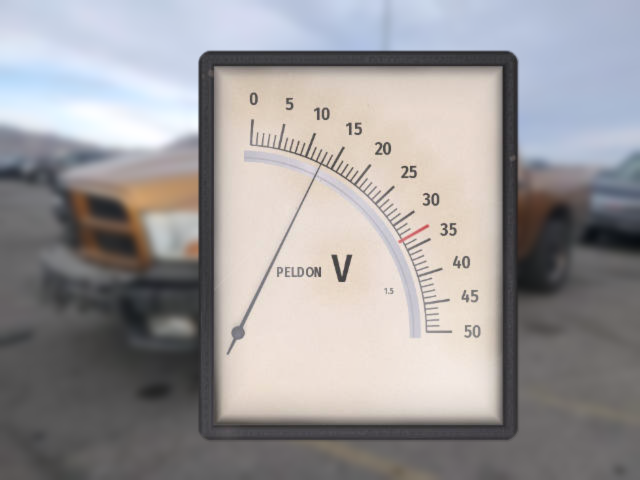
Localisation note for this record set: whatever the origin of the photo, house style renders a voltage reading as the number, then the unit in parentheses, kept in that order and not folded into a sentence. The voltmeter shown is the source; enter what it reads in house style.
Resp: 13 (V)
